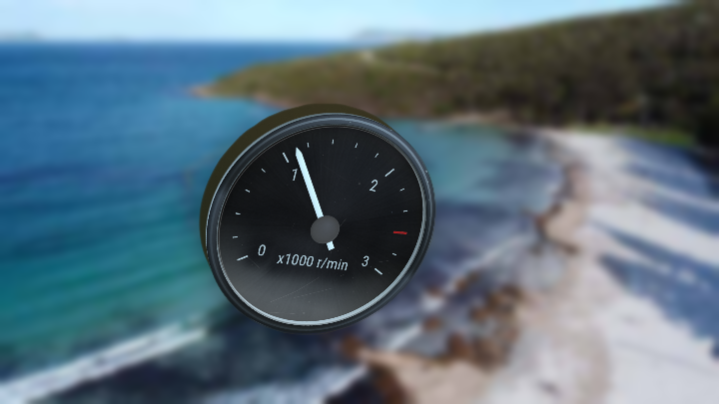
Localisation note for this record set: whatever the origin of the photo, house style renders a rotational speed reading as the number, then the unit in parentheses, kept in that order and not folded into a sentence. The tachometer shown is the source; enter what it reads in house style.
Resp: 1100 (rpm)
